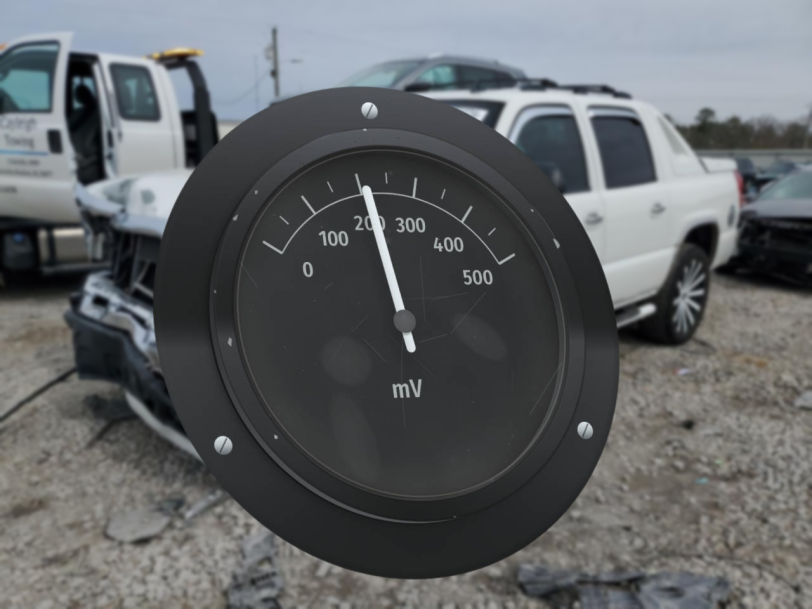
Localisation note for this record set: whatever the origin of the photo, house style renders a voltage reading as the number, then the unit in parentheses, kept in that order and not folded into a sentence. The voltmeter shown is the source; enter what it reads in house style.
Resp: 200 (mV)
